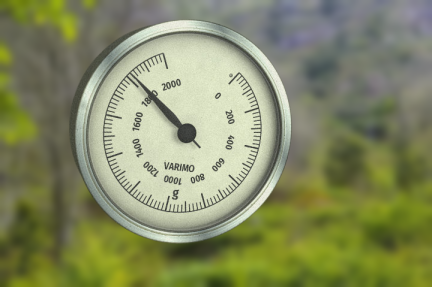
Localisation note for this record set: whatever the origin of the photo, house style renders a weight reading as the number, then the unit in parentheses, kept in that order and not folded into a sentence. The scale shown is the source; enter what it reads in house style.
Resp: 1820 (g)
